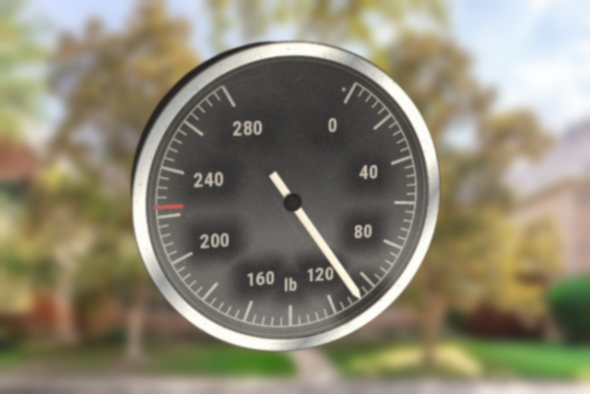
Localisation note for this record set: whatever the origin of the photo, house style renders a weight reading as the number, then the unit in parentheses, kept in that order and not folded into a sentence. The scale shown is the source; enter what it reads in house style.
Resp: 108 (lb)
